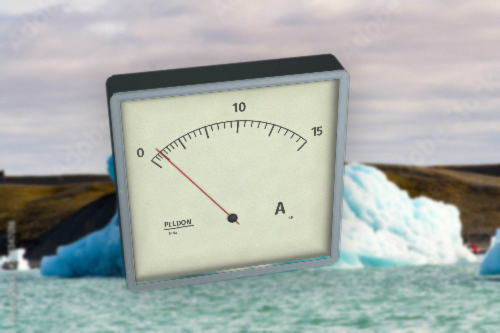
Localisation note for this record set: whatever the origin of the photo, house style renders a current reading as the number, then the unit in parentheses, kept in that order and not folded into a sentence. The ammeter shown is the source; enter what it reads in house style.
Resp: 2.5 (A)
